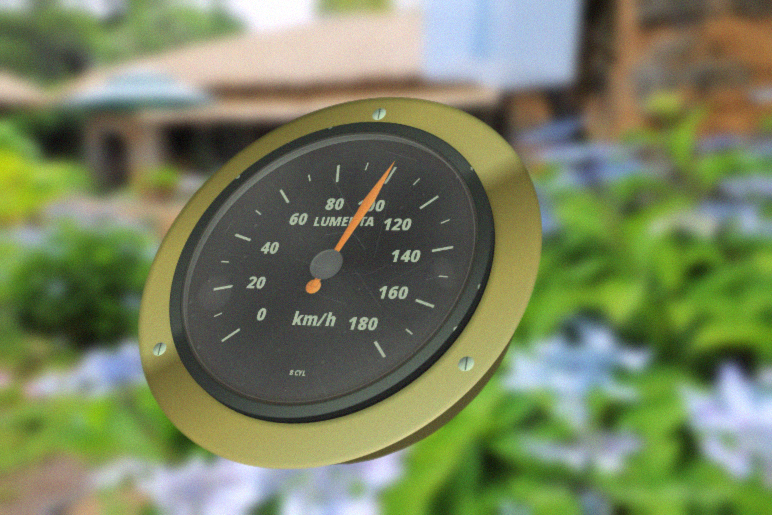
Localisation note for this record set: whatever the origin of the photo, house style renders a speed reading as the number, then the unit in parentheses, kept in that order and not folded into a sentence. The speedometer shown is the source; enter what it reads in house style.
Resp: 100 (km/h)
